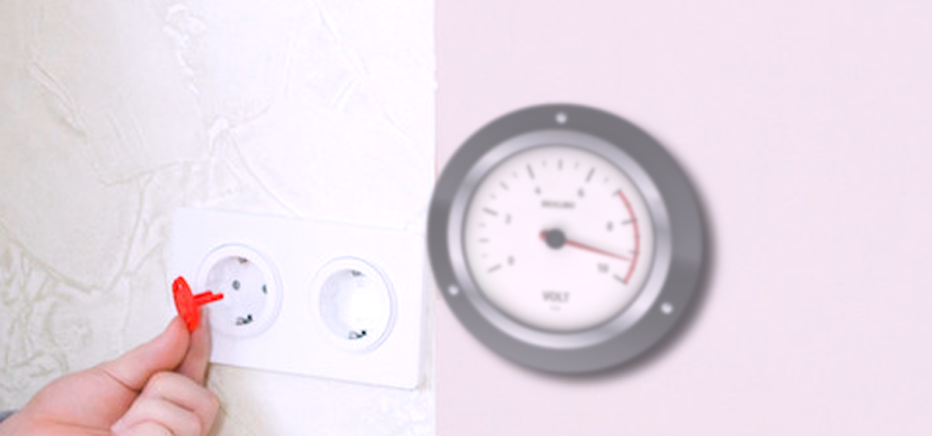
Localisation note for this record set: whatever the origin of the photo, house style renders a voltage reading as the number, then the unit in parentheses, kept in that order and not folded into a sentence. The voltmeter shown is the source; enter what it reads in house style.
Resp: 9.25 (V)
